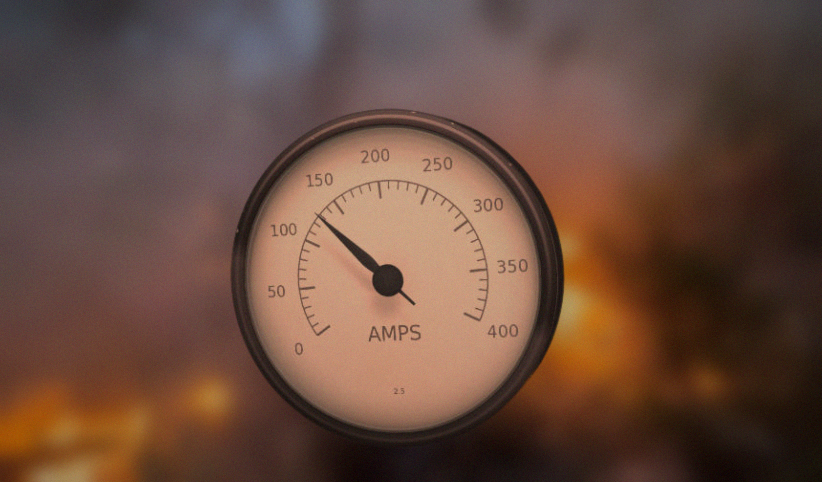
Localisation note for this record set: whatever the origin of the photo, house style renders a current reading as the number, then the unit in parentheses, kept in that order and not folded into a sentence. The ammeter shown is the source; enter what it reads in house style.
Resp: 130 (A)
